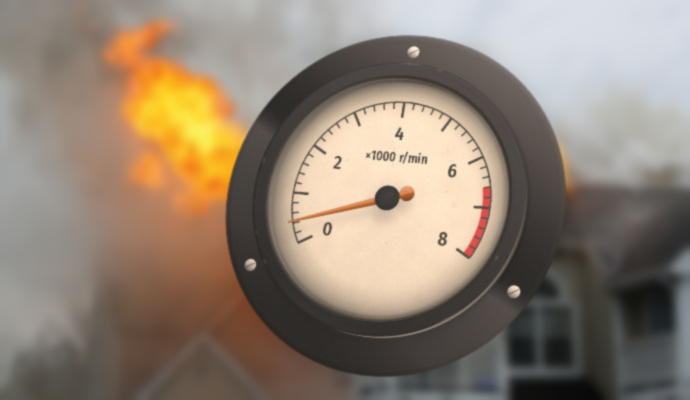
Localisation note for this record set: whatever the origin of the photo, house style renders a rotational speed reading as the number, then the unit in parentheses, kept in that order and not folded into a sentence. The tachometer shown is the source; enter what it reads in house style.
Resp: 400 (rpm)
